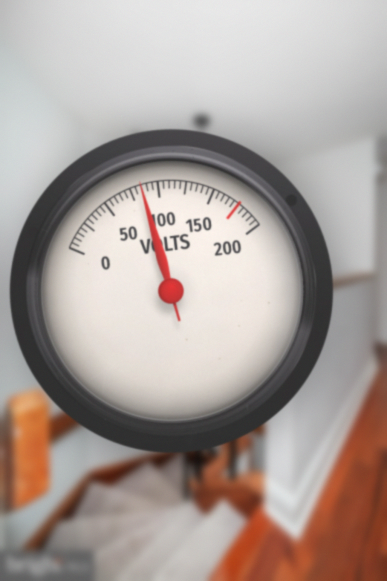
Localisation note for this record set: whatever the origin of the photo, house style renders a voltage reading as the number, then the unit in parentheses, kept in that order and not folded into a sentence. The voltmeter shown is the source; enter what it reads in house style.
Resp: 85 (V)
